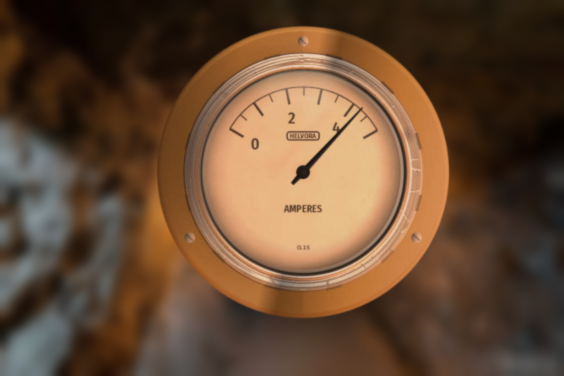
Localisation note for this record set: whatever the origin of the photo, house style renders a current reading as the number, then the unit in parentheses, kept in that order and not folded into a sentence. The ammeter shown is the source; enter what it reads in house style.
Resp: 4.25 (A)
